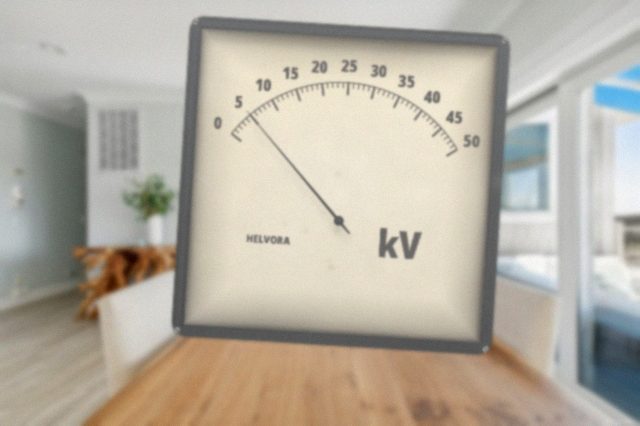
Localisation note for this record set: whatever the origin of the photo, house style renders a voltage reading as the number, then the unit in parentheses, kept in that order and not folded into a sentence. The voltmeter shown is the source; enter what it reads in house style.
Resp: 5 (kV)
